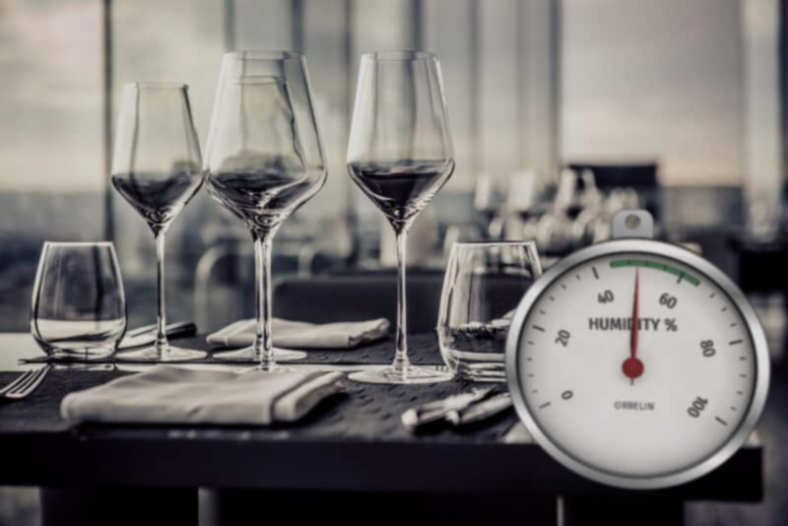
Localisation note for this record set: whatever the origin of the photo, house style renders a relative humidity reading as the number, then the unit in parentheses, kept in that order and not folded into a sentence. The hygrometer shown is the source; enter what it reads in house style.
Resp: 50 (%)
